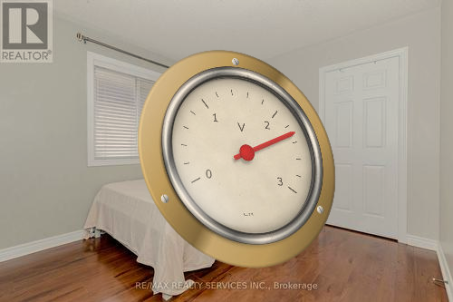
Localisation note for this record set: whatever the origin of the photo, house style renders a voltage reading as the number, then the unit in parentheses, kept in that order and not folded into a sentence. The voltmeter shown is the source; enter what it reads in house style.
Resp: 2.3 (V)
